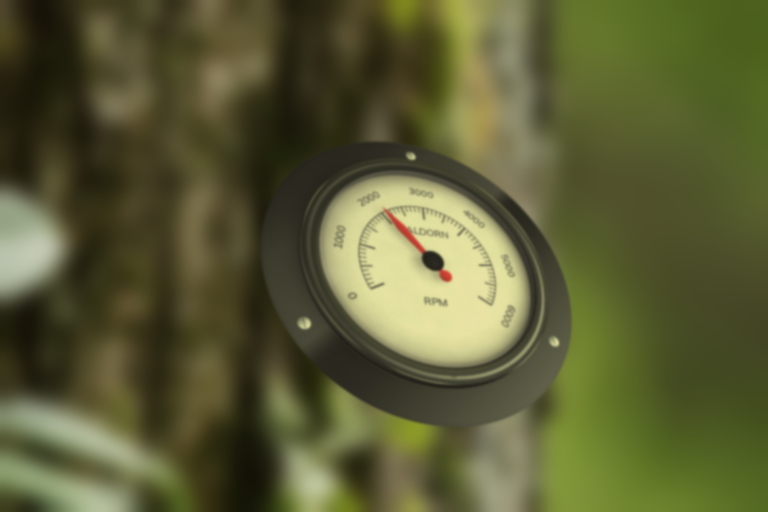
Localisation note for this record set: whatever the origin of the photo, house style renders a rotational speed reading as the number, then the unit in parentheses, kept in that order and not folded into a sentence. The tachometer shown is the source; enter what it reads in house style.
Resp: 2000 (rpm)
